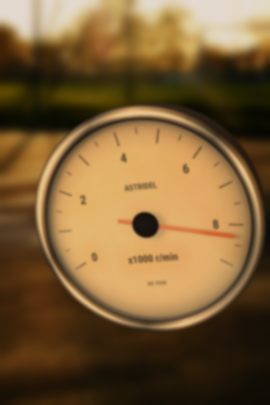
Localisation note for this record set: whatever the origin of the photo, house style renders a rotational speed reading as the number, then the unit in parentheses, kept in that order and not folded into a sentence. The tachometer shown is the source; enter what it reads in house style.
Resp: 8250 (rpm)
